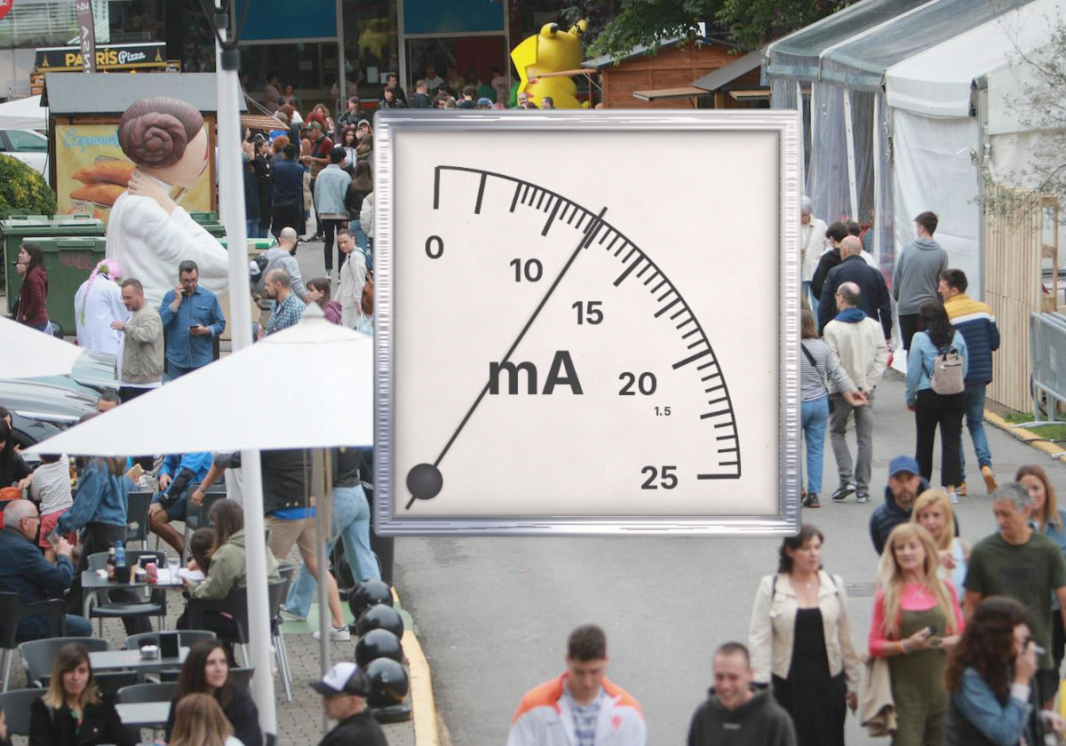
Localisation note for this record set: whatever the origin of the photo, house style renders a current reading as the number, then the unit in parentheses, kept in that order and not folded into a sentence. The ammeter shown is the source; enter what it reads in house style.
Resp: 12.25 (mA)
